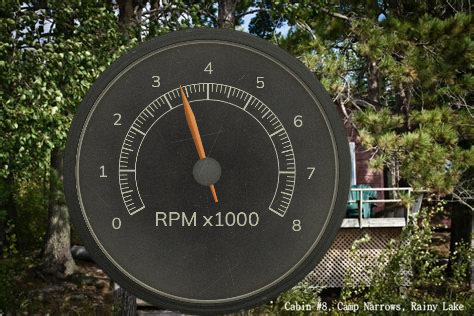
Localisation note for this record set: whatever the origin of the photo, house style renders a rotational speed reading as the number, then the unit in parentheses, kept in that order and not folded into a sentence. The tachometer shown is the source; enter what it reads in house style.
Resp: 3400 (rpm)
